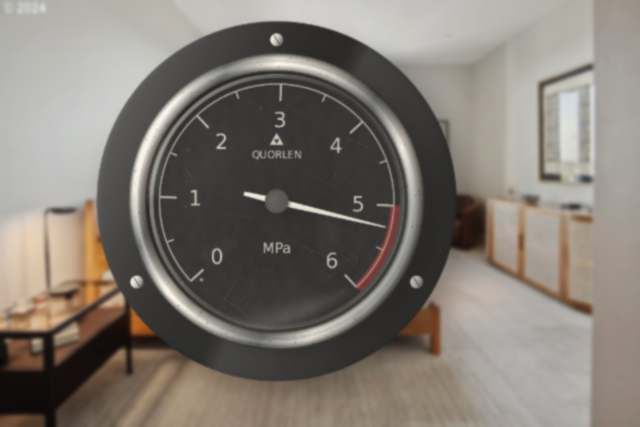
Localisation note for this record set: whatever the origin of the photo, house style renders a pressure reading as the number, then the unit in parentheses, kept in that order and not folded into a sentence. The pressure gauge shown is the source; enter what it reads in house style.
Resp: 5.25 (MPa)
